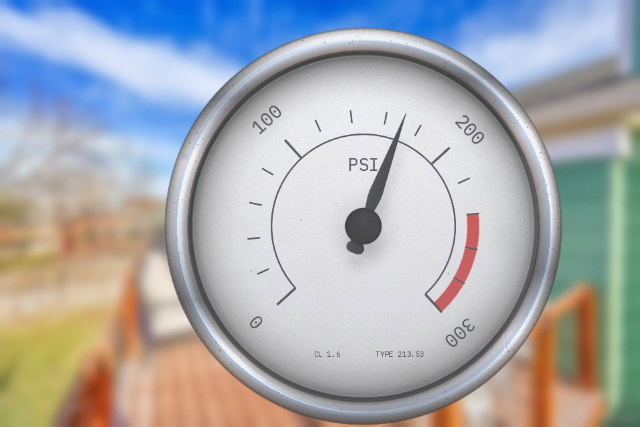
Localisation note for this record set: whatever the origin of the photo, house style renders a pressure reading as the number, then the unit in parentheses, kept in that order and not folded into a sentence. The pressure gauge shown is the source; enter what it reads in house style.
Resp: 170 (psi)
